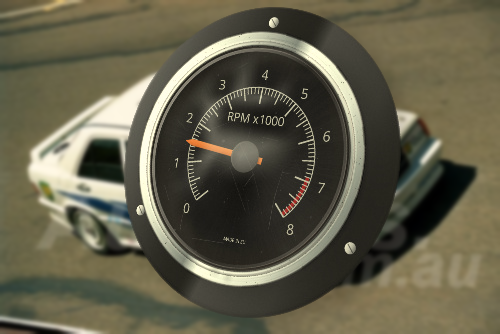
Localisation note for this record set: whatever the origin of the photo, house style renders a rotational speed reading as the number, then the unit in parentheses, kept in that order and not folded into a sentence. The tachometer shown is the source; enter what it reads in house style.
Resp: 1500 (rpm)
